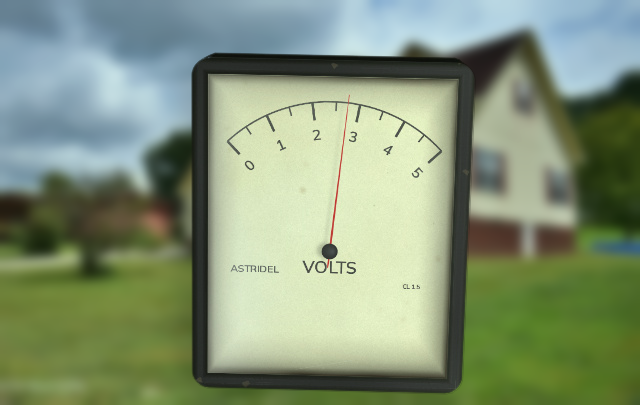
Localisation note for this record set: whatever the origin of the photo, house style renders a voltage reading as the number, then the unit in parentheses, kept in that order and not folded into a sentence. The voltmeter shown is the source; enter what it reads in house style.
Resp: 2.75 (V)
